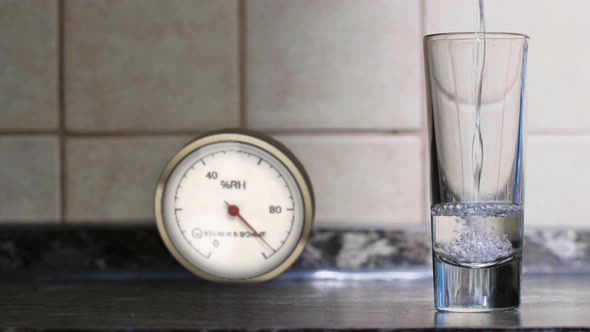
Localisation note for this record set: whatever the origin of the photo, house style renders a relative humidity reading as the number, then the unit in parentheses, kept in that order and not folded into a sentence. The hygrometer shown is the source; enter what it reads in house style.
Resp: 96 (%)
